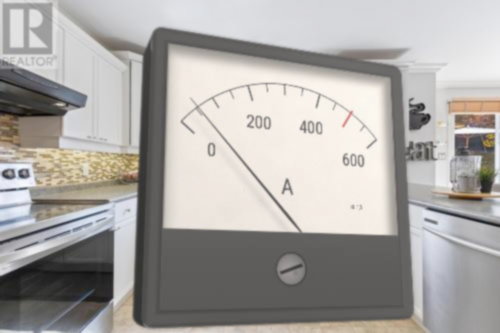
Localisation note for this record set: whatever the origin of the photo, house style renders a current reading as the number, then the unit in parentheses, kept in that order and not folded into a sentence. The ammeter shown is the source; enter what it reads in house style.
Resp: 50 (A)
